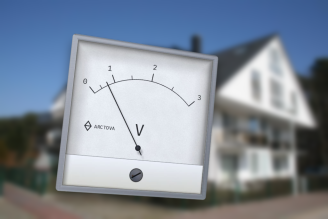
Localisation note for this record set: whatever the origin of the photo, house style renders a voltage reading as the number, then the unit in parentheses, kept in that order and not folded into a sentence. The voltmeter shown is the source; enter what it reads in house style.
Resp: 0.75 (V)
